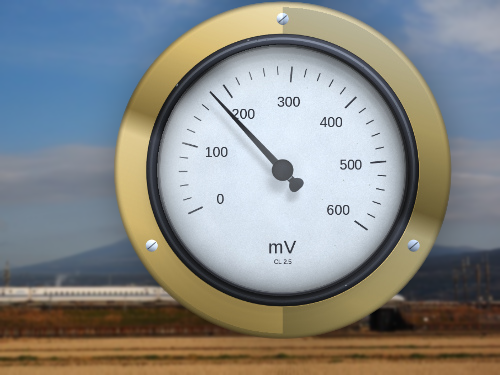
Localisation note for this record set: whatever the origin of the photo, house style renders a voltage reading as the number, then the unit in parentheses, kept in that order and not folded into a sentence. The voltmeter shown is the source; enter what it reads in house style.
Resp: 180 (mV)
